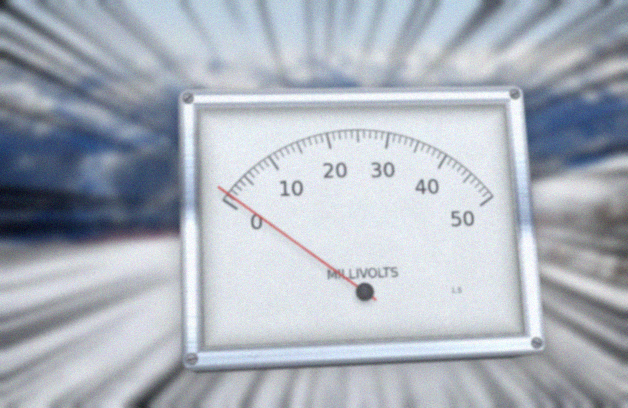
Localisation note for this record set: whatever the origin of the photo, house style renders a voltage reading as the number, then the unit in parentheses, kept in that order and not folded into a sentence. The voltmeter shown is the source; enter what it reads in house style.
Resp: 1 (mV)
